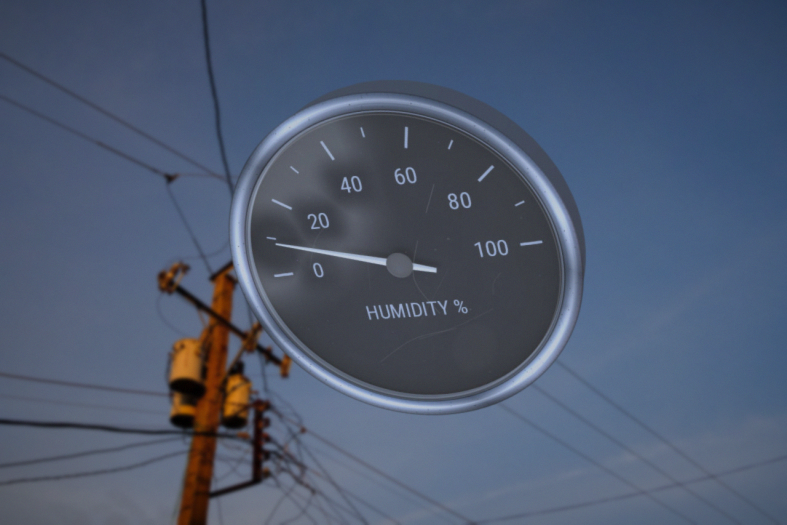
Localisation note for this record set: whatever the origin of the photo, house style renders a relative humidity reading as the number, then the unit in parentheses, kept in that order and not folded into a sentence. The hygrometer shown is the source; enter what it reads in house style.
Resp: 10 (%)
